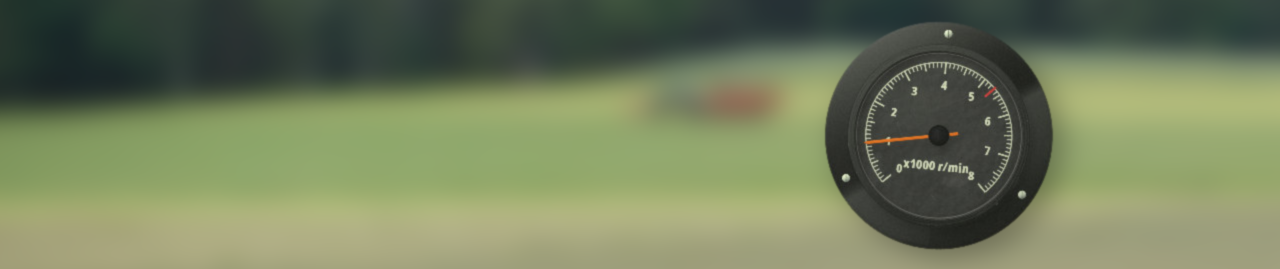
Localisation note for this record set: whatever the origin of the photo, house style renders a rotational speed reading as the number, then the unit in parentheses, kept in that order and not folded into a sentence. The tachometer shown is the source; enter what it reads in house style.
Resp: 1000 (rpm)
